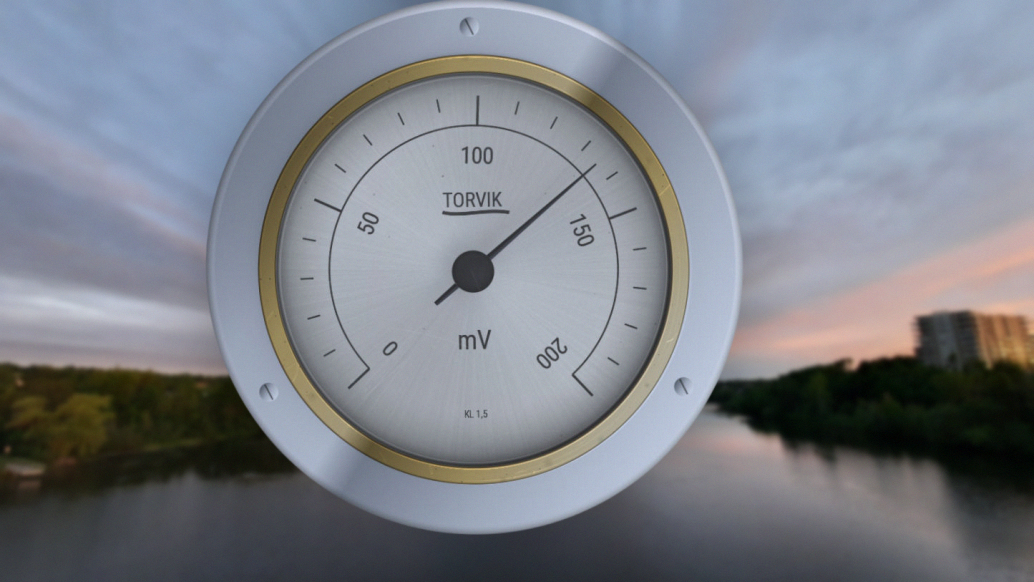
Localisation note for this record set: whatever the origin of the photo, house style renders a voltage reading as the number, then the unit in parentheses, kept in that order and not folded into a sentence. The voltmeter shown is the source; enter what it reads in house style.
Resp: 135 (mV)
